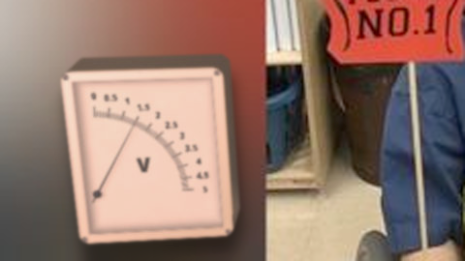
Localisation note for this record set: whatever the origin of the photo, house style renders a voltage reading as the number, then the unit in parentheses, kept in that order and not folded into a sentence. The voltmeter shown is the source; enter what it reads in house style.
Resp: 1.5 (V)
